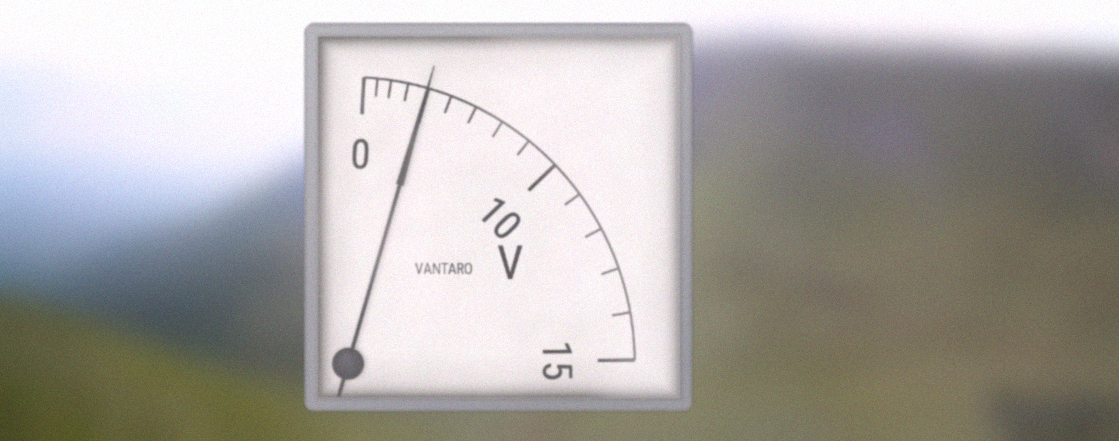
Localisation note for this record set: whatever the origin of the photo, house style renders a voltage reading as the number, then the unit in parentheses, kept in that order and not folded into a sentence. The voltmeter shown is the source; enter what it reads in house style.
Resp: 5 (V)
